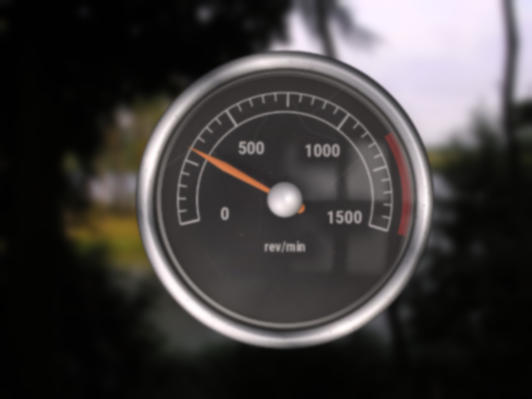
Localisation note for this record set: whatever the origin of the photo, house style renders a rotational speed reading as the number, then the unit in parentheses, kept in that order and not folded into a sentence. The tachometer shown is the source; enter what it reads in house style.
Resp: 300 (rpm)
